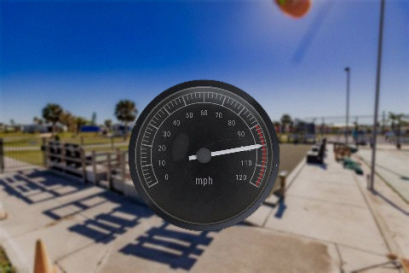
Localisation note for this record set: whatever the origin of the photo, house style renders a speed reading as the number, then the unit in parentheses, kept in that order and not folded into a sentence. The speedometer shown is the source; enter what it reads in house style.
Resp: 100 (mph)
